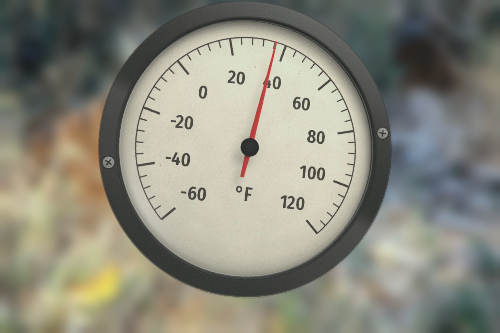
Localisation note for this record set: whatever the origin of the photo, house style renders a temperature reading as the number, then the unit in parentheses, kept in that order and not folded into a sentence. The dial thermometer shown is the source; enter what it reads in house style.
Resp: 36 (°F)
